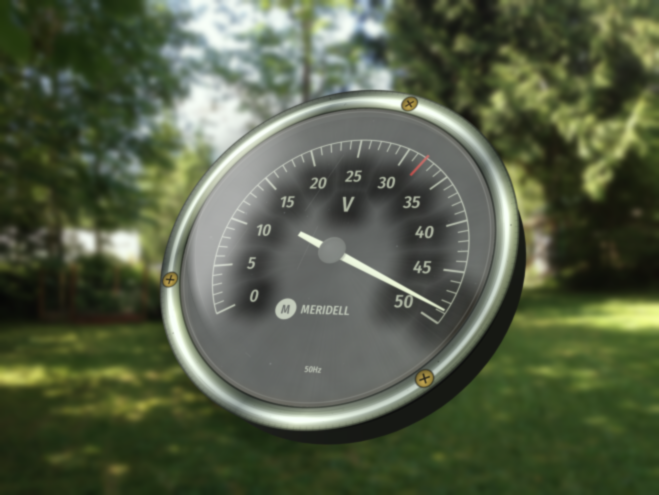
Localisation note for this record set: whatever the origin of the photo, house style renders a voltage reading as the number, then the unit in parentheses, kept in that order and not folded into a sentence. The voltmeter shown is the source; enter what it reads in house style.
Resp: 49 (V)
